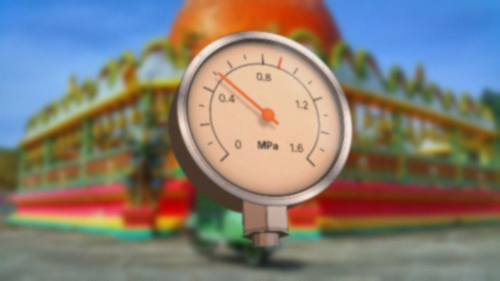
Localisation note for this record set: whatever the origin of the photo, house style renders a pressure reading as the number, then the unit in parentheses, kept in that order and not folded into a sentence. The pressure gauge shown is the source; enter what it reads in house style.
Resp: 0.5 (MPa)
